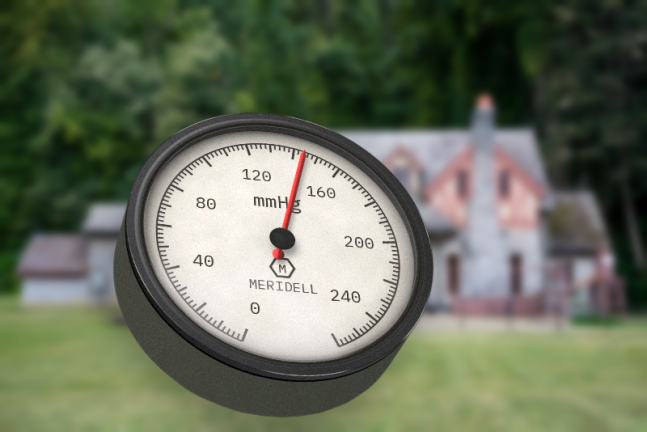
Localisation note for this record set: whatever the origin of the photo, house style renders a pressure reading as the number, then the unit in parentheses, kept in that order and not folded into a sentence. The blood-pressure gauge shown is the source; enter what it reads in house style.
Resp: 144 (mmHg)
